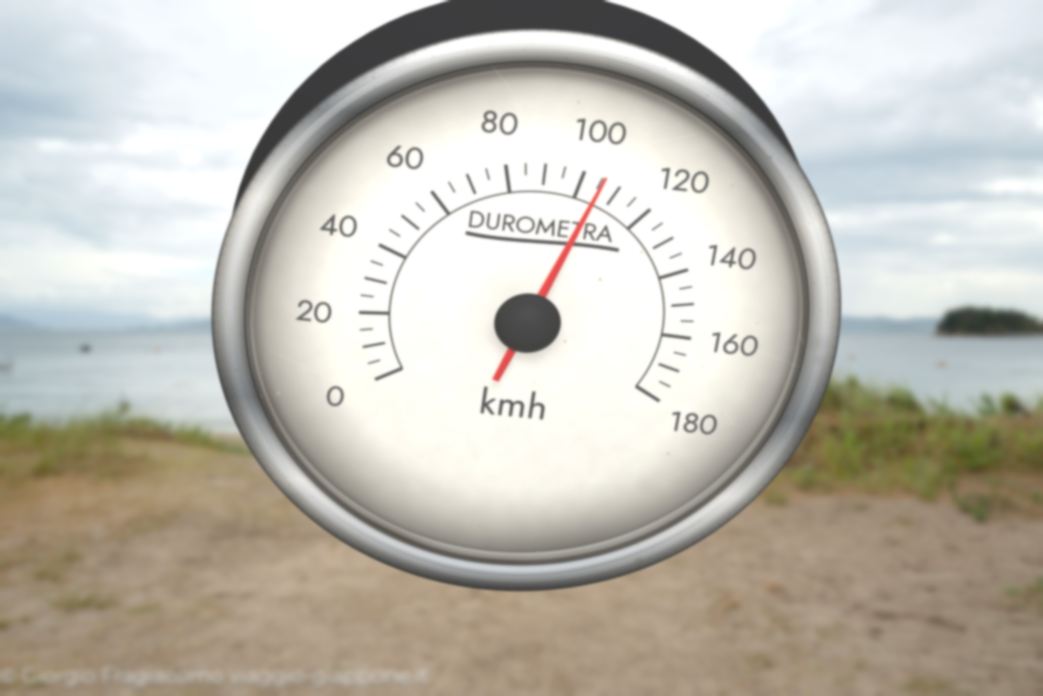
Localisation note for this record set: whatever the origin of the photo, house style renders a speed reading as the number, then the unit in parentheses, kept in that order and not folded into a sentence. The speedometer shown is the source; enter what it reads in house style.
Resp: 105 (km/h)
